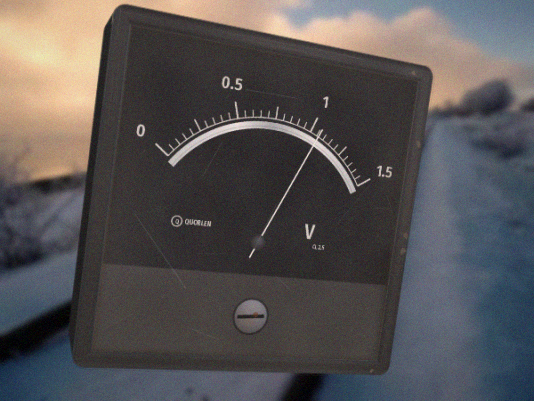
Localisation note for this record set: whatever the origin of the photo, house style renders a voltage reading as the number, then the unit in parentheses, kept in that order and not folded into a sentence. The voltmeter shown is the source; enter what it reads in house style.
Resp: 1.05 (V)
